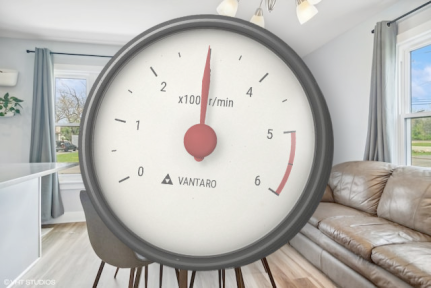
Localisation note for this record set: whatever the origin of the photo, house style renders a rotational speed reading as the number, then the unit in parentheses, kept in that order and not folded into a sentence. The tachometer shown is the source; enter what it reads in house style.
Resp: 3000 (rpm)
